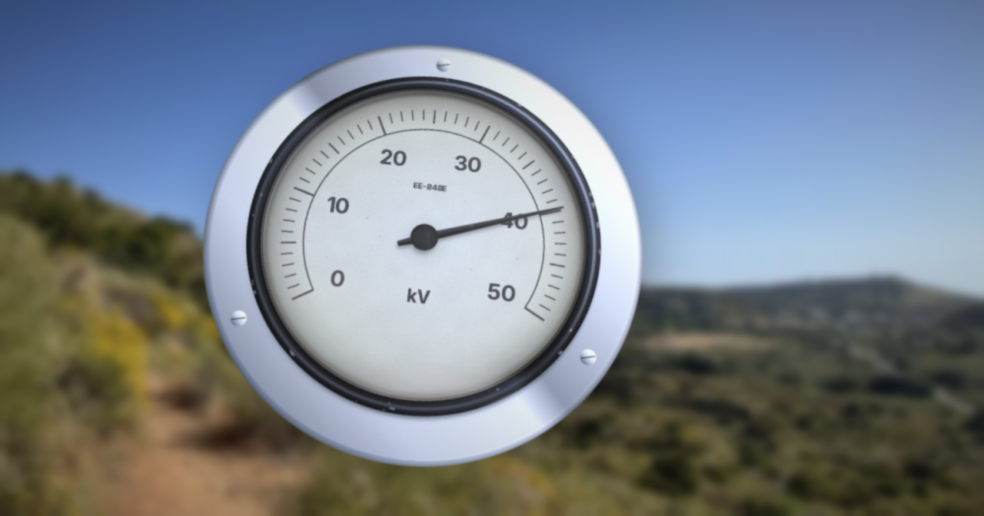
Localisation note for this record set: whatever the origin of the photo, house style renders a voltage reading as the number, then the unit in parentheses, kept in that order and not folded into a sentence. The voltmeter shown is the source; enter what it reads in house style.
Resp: 40 (kV)
